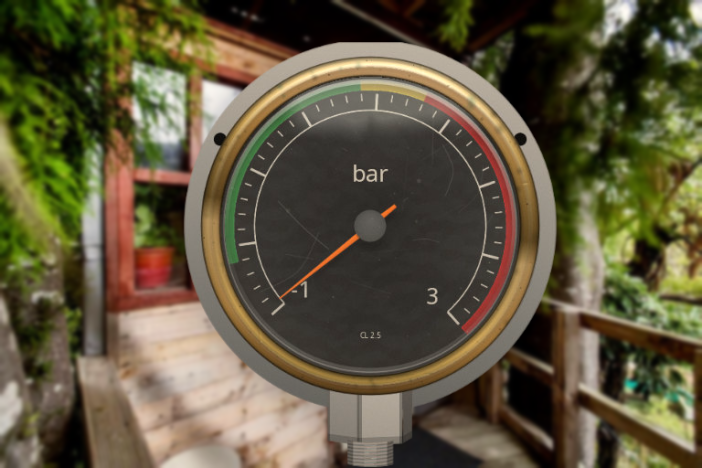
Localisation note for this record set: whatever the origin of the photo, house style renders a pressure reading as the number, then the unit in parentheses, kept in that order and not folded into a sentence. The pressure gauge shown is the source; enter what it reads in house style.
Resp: -0.95 (bar)
